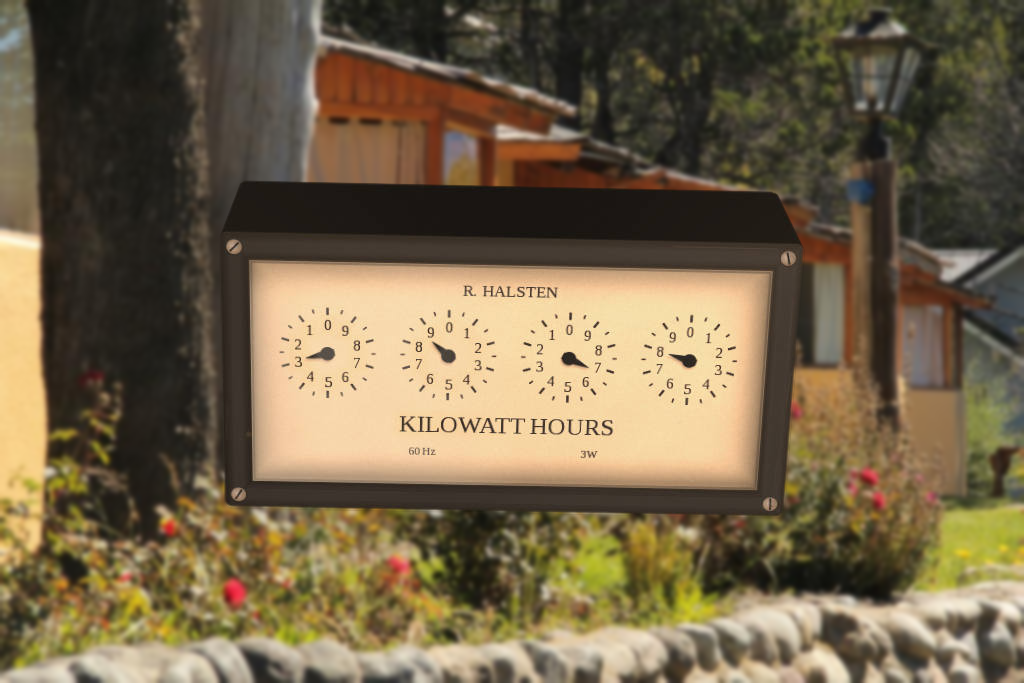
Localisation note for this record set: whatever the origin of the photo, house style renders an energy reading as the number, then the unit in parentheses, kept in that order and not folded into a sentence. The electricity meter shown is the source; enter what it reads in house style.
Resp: 2868 (kWh)
